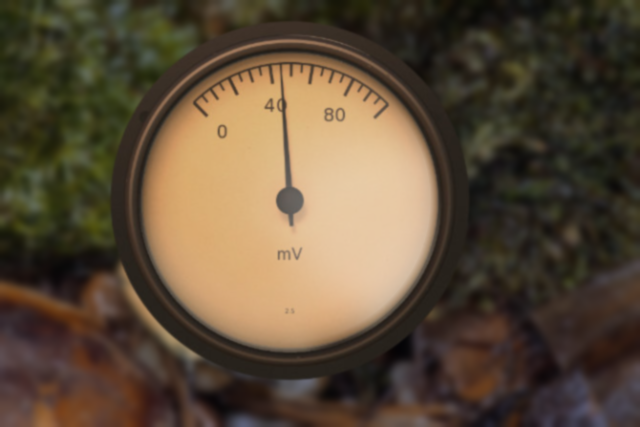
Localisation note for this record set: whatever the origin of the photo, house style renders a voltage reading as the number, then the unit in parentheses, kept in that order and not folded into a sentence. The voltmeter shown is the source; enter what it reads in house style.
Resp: 45 (mV)
